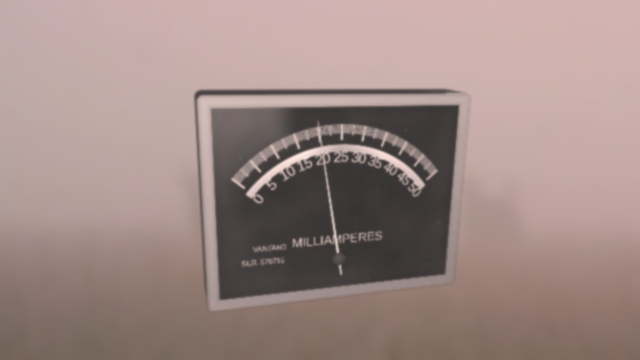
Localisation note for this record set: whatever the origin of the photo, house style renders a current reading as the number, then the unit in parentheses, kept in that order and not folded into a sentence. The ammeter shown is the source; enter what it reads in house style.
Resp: 20 (mA)
